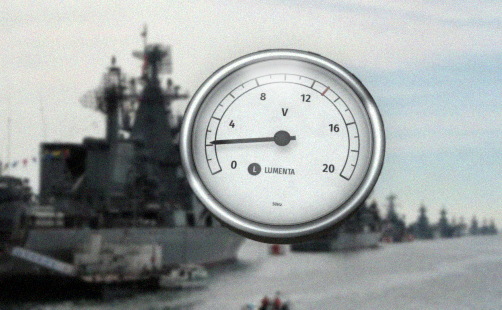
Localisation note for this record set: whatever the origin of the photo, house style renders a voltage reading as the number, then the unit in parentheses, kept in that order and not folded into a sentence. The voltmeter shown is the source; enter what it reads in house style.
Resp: 2 (V)
